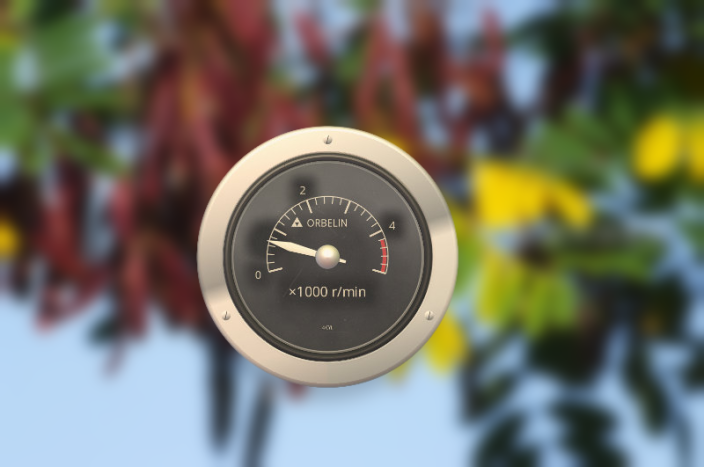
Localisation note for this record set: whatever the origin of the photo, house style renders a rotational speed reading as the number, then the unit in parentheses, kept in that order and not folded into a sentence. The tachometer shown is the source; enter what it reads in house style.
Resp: 700 (rpm)
